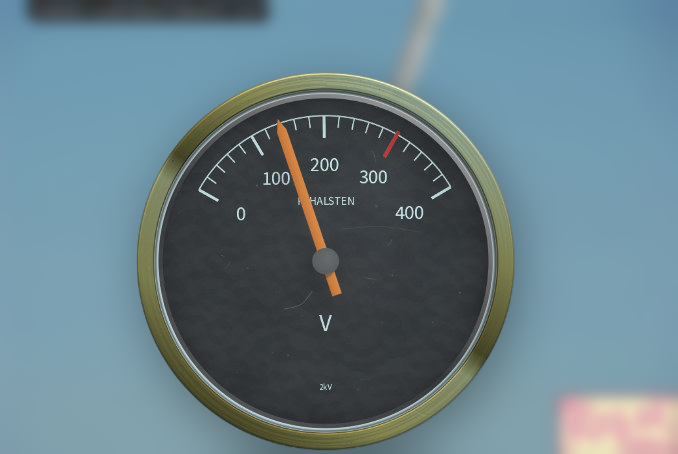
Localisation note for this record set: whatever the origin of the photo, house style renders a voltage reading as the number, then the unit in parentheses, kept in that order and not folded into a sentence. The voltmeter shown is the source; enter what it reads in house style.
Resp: 140 (V)
